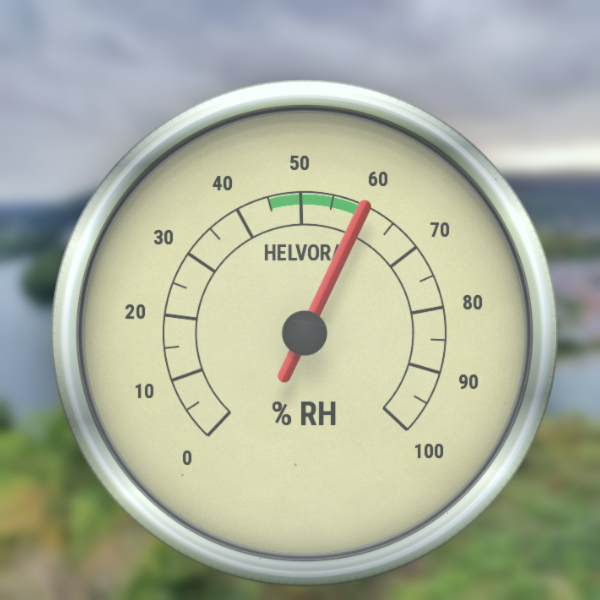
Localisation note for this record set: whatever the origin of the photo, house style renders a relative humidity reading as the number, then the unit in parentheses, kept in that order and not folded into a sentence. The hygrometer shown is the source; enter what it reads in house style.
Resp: 60 (%)
